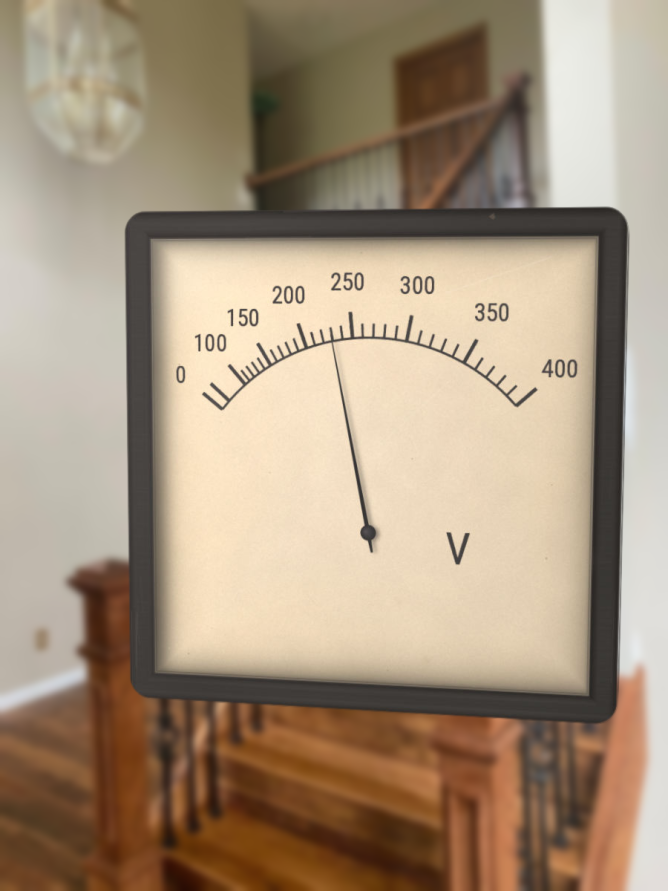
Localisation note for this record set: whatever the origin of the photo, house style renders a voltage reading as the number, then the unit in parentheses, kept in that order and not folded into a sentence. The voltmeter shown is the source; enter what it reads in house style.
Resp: 230 (V)
